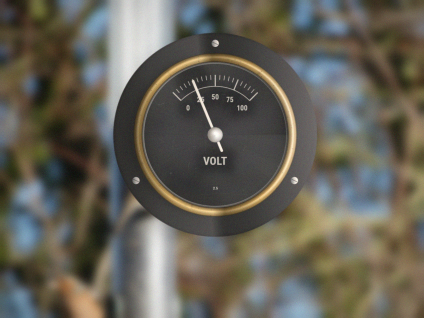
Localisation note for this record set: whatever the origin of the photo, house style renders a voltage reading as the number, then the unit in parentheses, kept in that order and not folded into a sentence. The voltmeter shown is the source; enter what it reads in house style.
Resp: 25 (V)
